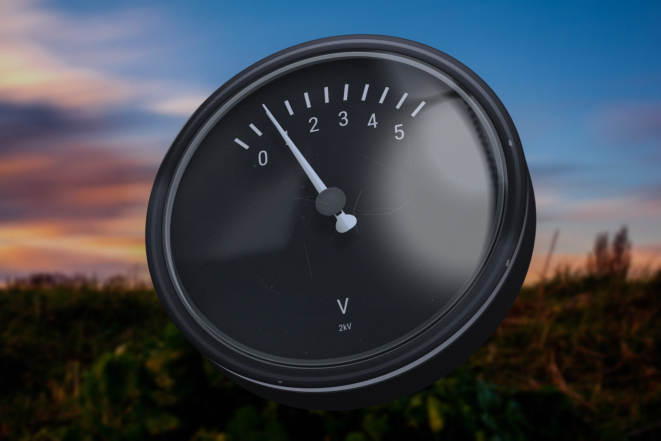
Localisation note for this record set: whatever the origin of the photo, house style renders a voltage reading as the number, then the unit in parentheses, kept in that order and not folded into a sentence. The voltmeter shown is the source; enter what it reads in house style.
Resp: 1 (V)
